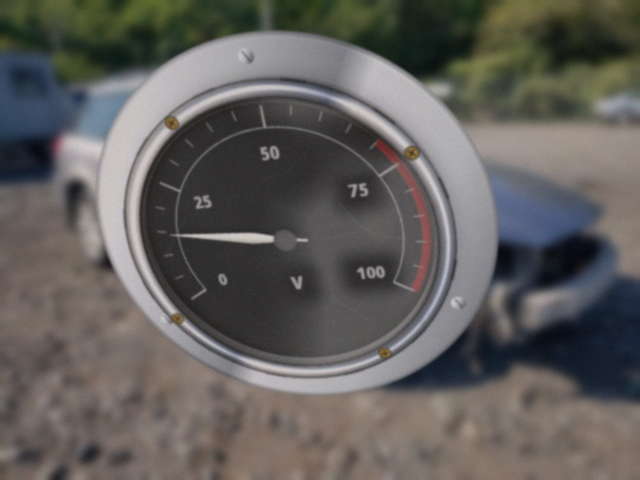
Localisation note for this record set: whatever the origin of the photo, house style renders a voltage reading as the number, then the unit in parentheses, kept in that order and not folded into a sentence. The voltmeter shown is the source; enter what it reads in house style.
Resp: 15 (V)
